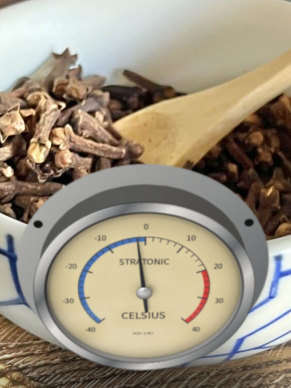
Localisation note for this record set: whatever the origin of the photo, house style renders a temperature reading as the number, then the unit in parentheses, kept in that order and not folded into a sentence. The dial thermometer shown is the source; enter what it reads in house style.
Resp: -2 (°C)
